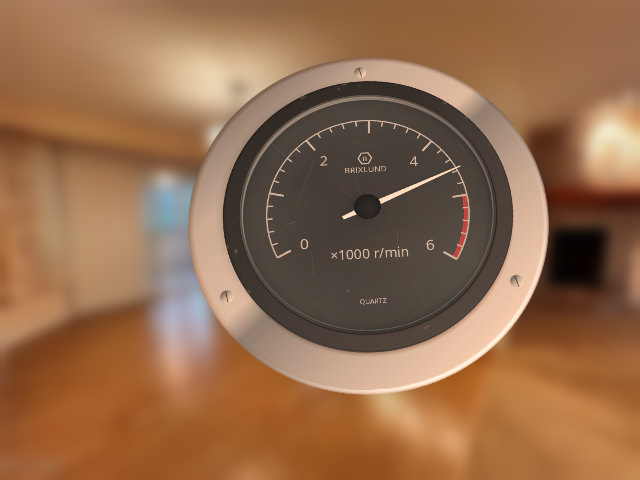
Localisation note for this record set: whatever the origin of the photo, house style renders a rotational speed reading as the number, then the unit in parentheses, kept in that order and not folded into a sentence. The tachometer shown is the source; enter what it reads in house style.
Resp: 4600 (rpm)
